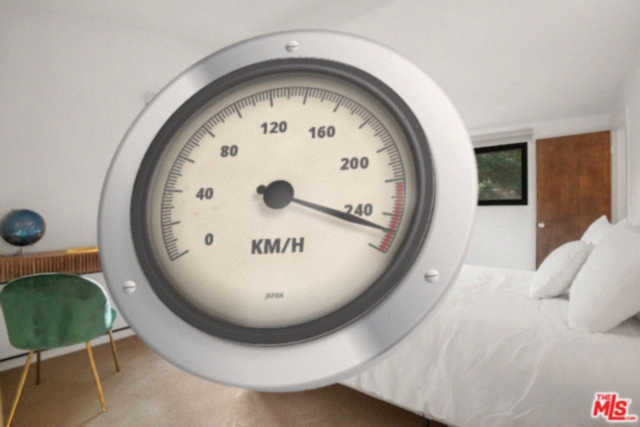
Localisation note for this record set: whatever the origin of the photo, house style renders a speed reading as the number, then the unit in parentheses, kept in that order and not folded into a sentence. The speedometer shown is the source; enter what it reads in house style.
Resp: 250 (km/h)
